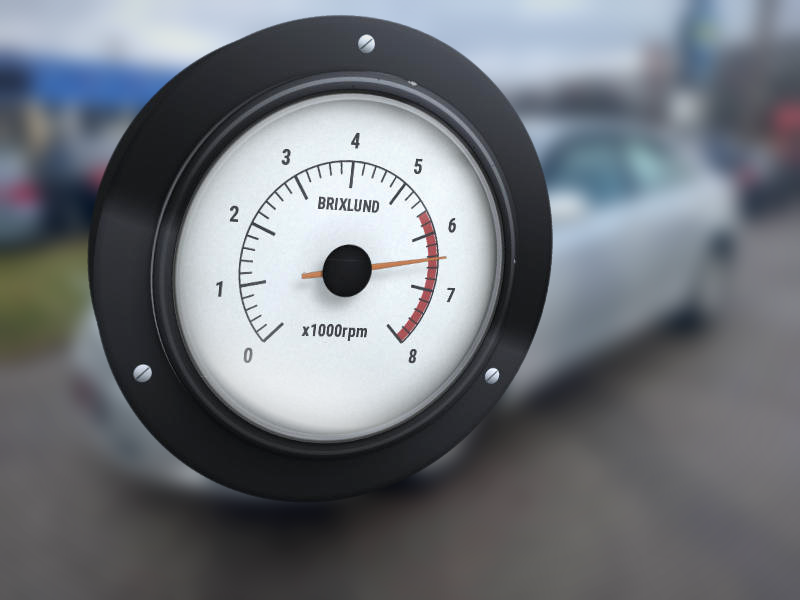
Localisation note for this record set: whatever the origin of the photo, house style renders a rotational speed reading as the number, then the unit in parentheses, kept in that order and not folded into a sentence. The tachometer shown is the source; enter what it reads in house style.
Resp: 6400 (rpm)
